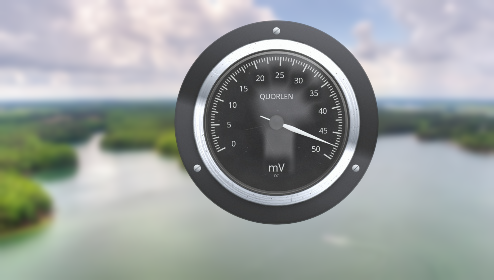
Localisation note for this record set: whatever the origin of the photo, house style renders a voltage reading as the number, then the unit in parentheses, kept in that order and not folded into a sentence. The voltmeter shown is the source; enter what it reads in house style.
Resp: 47.5 (mV)
